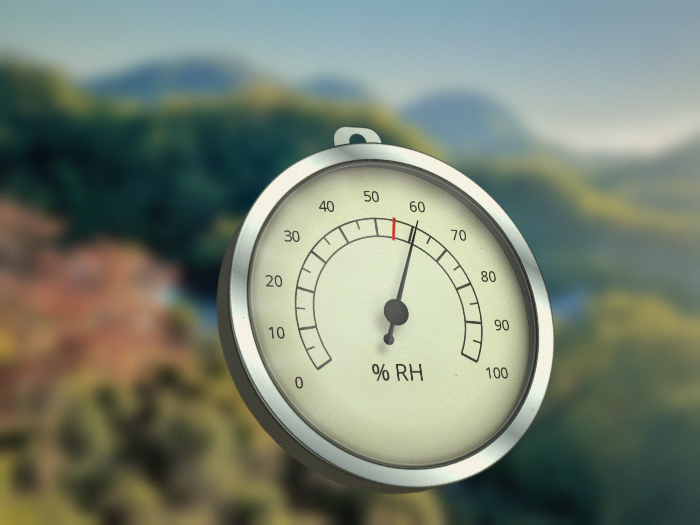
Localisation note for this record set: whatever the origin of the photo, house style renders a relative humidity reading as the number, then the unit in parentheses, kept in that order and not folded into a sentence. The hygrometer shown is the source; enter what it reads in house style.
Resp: 60 (%)
